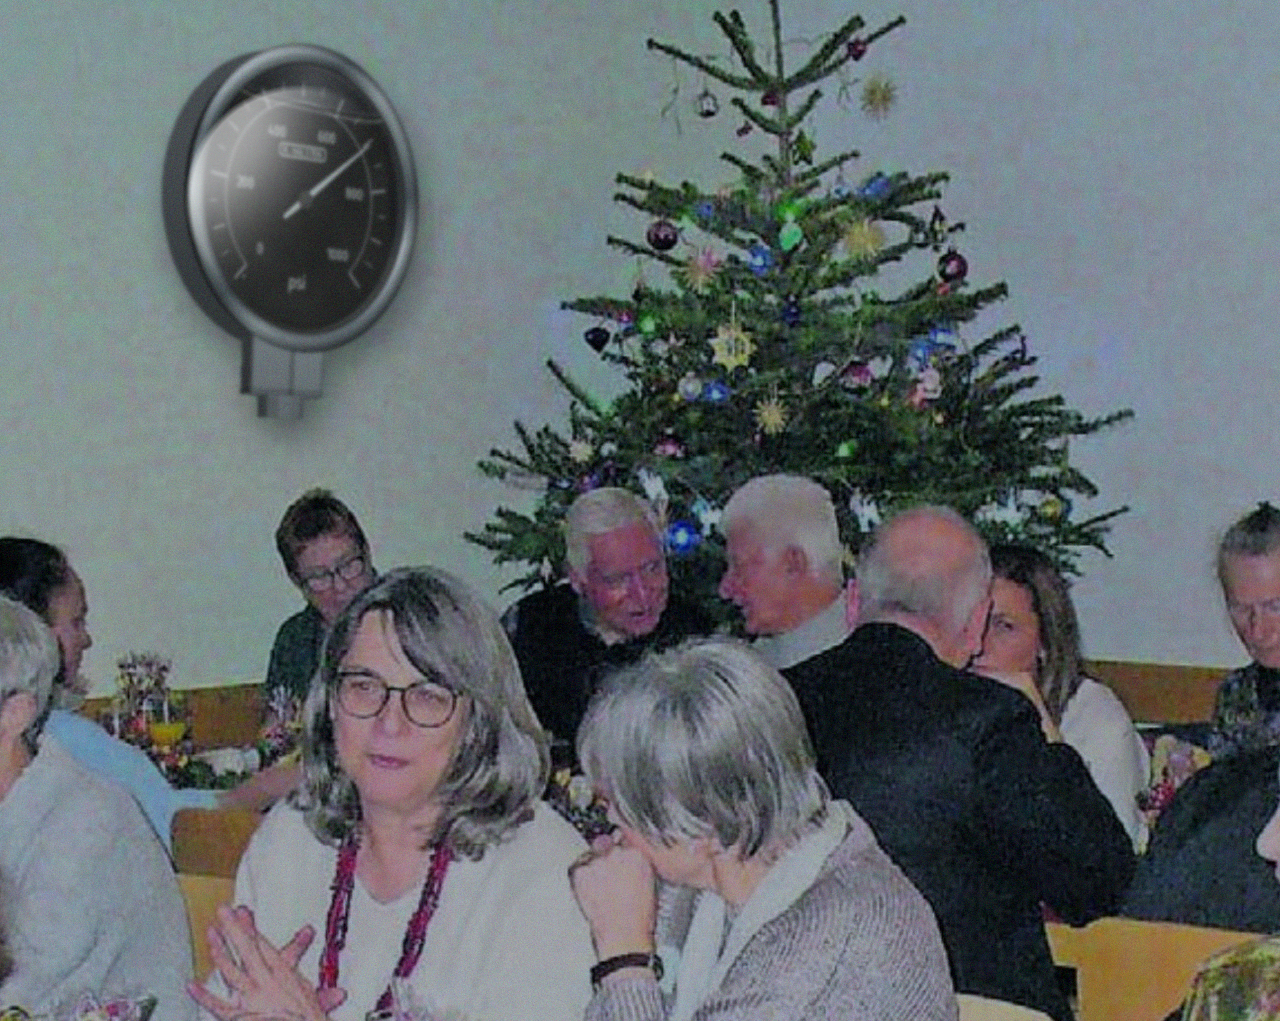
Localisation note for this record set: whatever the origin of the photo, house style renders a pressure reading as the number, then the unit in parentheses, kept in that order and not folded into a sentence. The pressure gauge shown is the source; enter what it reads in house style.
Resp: 700 (psi)
